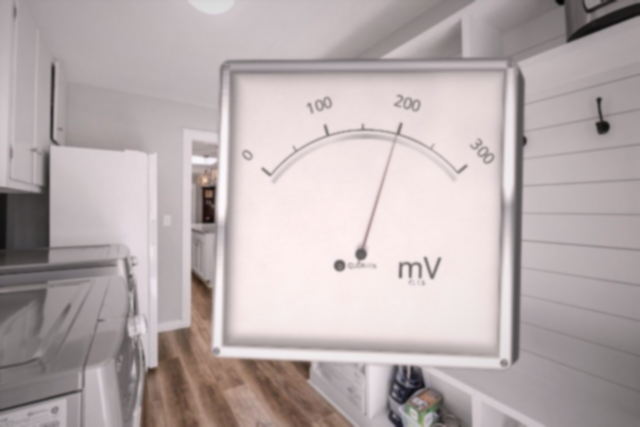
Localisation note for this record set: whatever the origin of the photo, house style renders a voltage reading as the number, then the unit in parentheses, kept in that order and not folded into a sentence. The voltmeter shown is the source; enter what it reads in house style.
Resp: 200 (mV)
